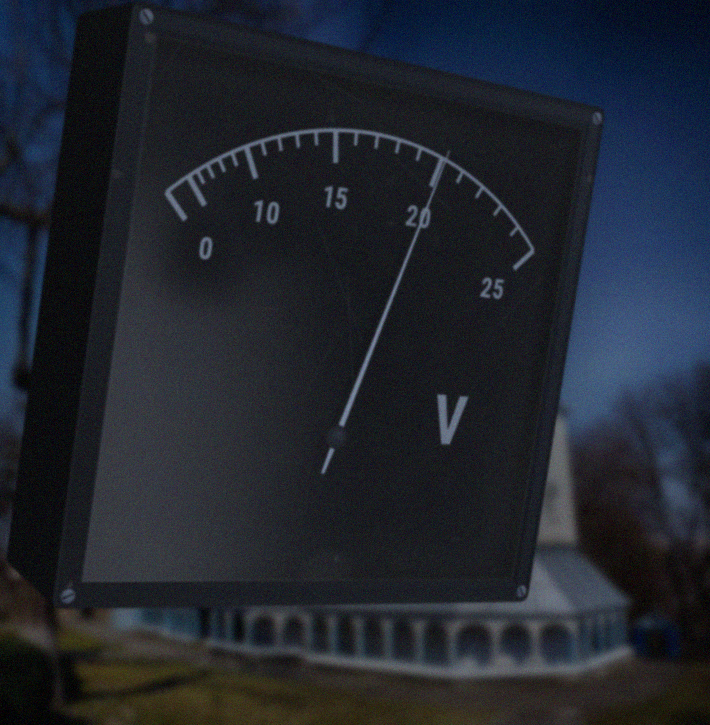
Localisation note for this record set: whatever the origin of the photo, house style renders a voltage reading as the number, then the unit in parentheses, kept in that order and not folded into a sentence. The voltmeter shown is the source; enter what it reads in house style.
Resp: 20 (V)
